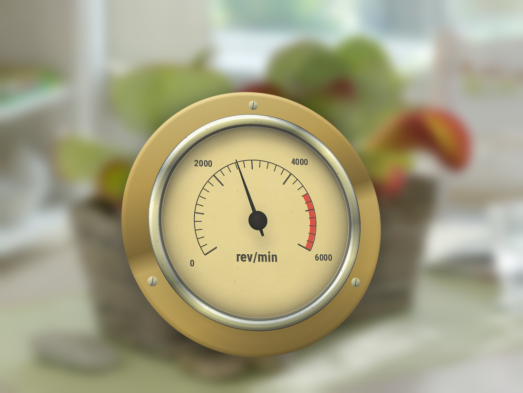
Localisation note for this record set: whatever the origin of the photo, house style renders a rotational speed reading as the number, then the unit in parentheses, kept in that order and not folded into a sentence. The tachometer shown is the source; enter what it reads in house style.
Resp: 2600 (rpm)
